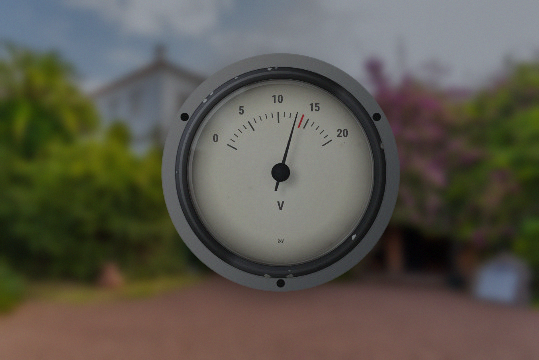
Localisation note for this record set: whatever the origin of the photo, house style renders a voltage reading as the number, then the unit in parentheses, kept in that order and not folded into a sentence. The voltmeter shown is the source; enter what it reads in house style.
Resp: 13 (V)
